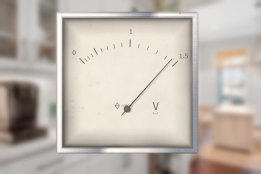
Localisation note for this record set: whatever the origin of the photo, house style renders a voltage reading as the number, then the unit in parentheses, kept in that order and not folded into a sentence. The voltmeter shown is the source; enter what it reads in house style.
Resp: 1.45 (V)
